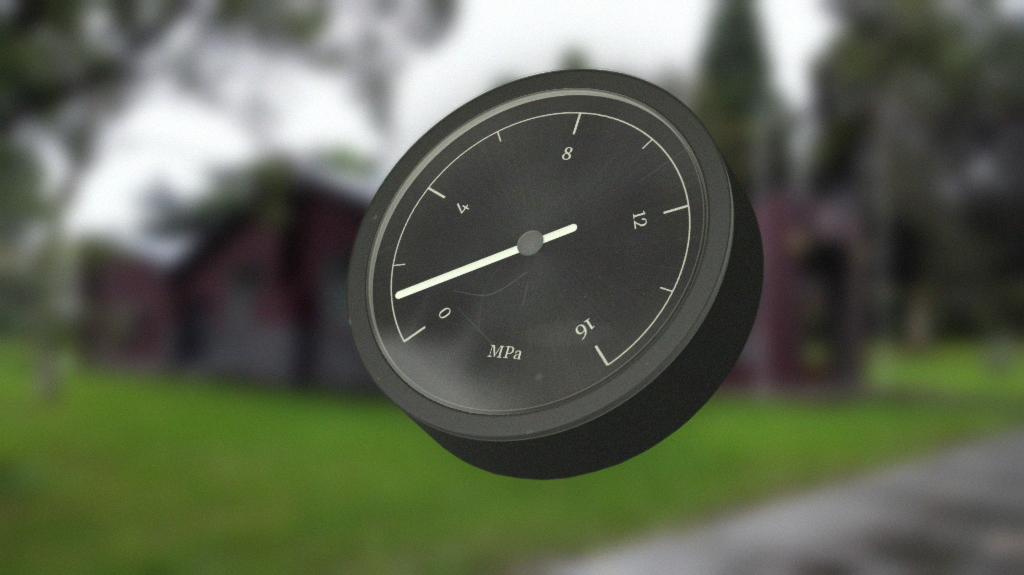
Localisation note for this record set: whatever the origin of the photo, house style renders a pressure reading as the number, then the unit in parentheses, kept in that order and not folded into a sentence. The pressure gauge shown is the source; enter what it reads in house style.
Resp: 1 (MPa)
